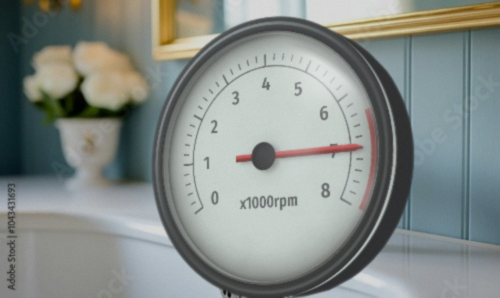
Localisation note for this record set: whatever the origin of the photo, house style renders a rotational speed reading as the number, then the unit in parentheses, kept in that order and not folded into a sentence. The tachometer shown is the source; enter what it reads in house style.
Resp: 7000 (rpm)
